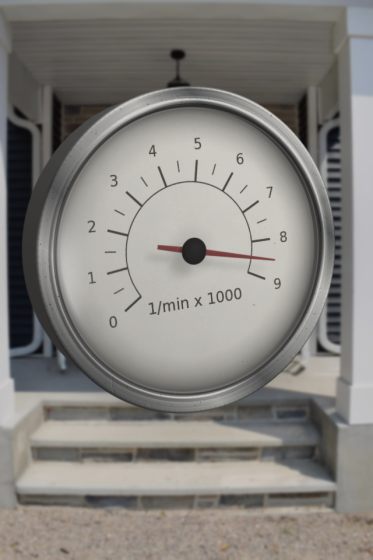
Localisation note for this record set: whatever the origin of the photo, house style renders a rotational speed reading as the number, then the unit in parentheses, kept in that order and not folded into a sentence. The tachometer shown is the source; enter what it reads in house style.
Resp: 8500 (rpm)
